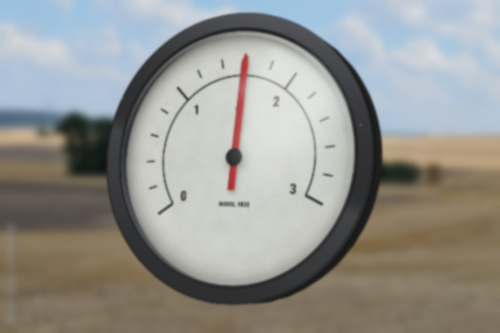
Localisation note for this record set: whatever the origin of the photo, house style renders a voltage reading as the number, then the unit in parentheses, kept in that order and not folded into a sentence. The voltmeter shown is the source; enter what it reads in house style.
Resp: 1.6 (V)
